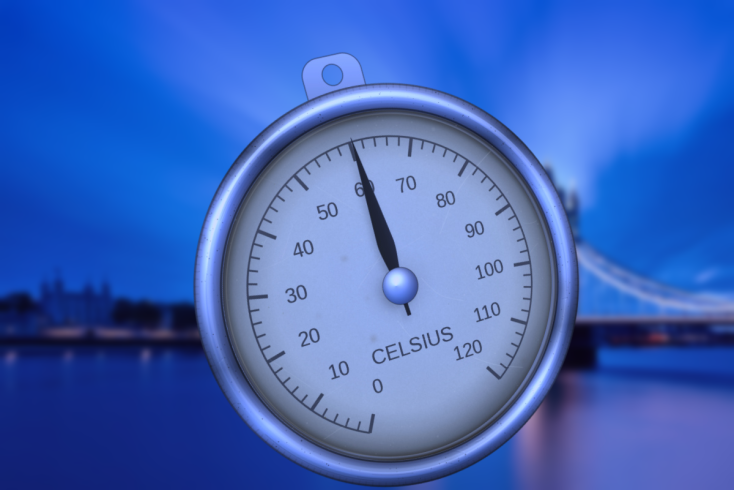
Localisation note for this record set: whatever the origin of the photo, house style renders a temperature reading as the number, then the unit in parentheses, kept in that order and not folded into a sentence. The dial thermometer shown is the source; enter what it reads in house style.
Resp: 60 (°C)
